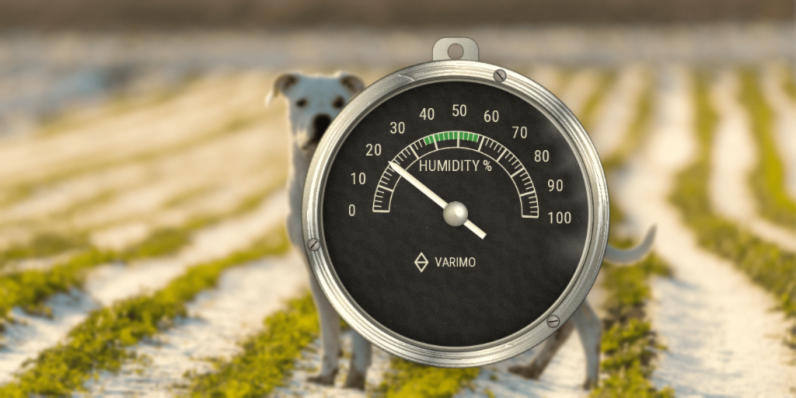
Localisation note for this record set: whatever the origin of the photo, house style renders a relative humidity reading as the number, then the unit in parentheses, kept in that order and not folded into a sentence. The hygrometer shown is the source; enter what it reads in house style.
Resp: 20 (%)
